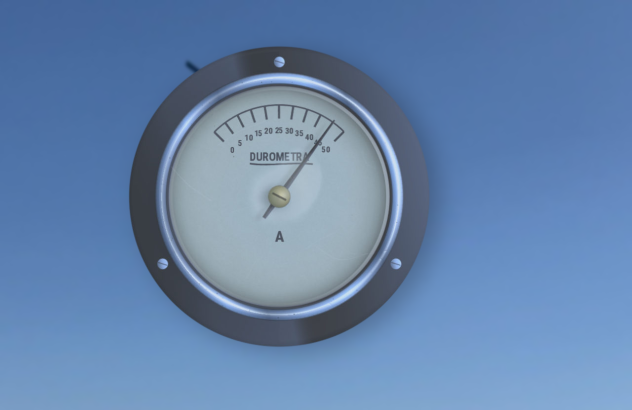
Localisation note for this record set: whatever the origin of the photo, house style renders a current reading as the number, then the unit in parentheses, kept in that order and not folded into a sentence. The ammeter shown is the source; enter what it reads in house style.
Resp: 45 (A)
